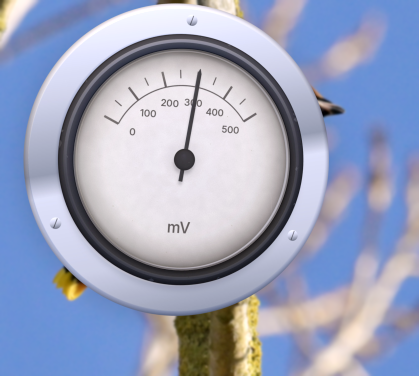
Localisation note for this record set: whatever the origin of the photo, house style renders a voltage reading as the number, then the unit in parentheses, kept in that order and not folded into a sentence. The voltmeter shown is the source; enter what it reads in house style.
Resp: 300 (mV)
